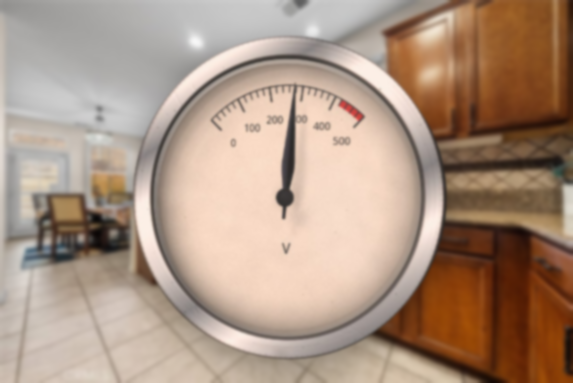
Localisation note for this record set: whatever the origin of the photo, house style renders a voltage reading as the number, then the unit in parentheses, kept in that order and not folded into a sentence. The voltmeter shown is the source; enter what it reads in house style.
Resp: 280 (V)
